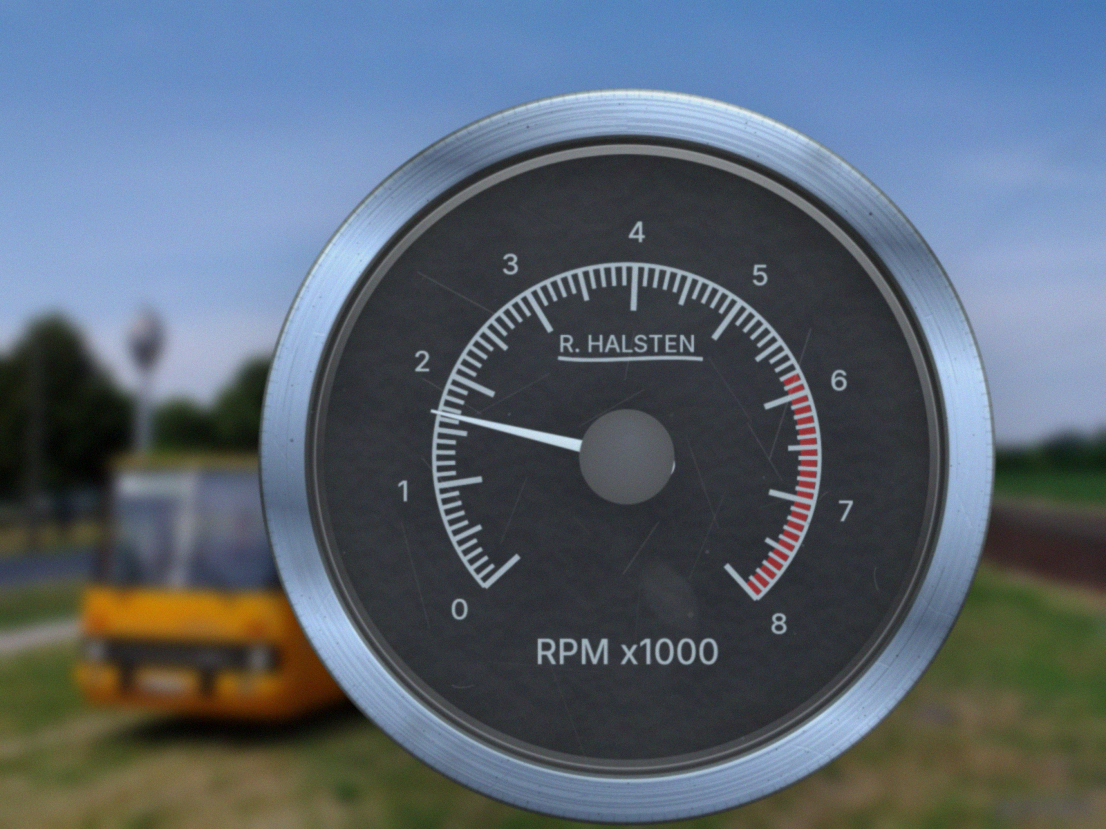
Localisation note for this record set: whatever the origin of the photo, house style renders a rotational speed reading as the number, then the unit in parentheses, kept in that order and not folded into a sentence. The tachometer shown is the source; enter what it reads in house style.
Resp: 1650 (rpm)
